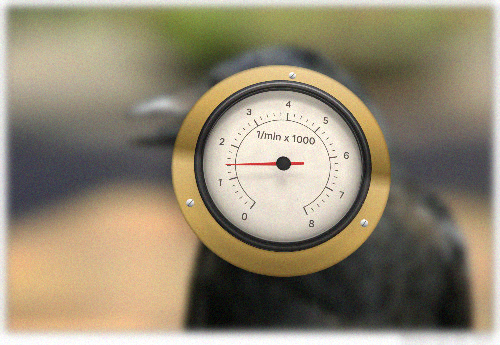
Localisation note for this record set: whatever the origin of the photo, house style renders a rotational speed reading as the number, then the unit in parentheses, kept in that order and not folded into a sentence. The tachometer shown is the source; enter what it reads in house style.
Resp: 1400 (rpm)
